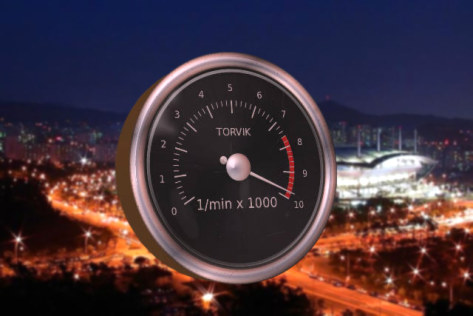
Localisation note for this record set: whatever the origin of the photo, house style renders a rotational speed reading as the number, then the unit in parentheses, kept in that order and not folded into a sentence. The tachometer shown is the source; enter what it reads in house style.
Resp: 9800 (rpm)
